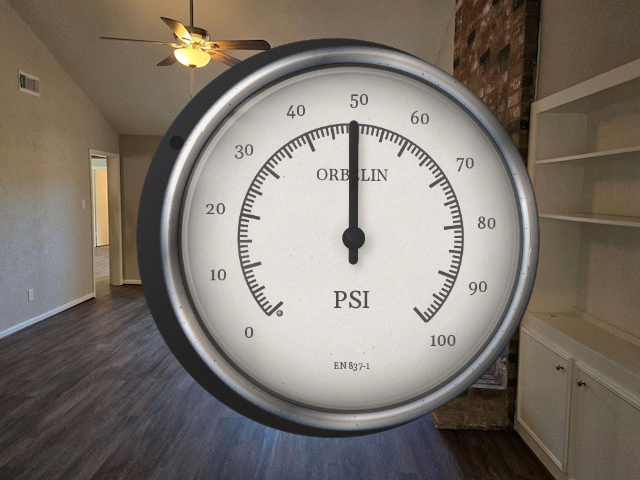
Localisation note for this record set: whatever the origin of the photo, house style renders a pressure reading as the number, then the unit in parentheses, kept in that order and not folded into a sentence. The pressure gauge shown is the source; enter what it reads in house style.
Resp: 49 (psi)
